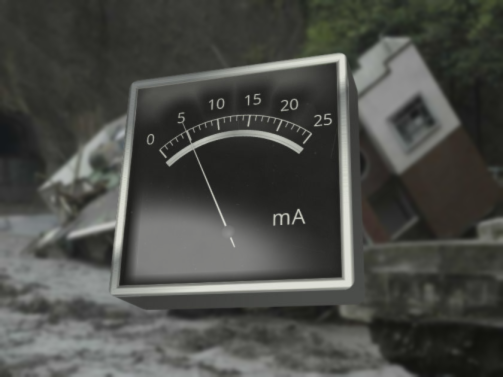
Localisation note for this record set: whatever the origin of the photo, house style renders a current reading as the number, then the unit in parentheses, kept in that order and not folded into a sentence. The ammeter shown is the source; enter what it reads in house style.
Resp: 5 (mA)
